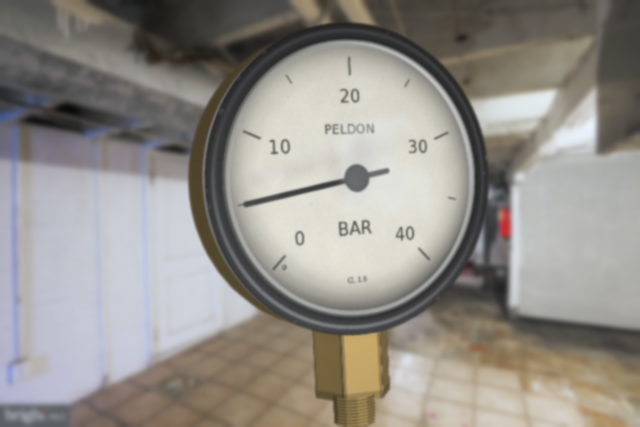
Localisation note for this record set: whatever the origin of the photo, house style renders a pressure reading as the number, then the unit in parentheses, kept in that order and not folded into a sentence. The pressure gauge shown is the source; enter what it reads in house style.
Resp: 5 (bar)
